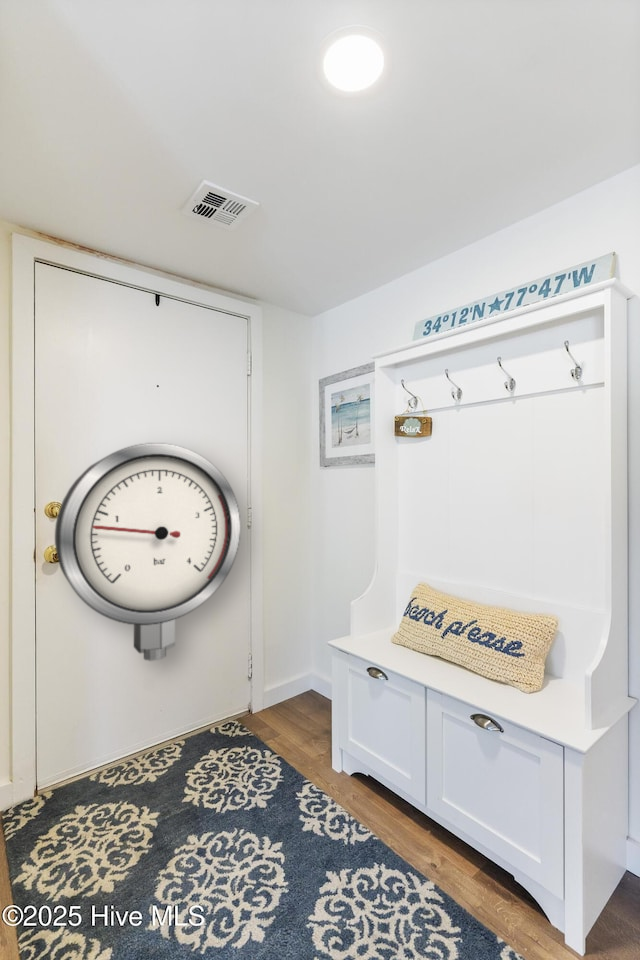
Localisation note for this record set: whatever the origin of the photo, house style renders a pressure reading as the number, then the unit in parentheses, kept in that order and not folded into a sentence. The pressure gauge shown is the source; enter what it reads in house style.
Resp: 0.8 (bar)
